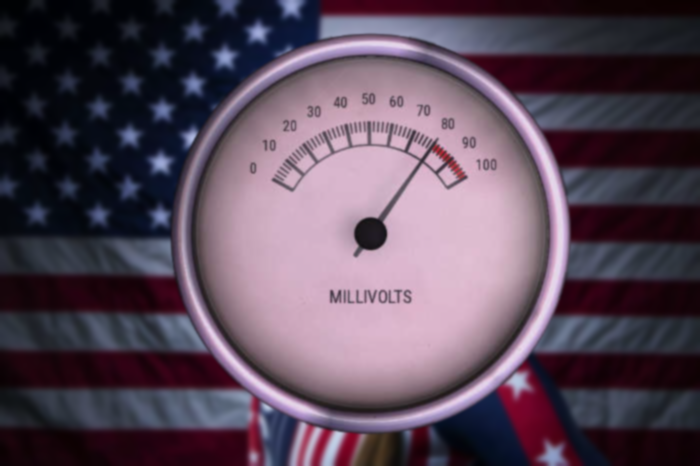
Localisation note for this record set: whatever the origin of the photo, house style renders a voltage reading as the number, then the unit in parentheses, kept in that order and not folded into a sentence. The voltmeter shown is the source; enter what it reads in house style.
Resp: 80 (mV)
